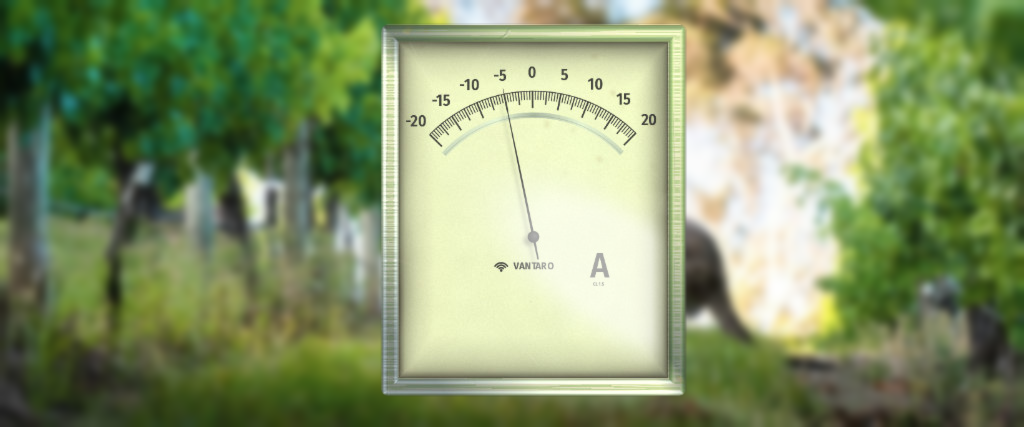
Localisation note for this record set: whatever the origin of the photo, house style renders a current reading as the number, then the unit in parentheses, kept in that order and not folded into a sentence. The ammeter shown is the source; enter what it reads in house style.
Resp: -5 (A)
